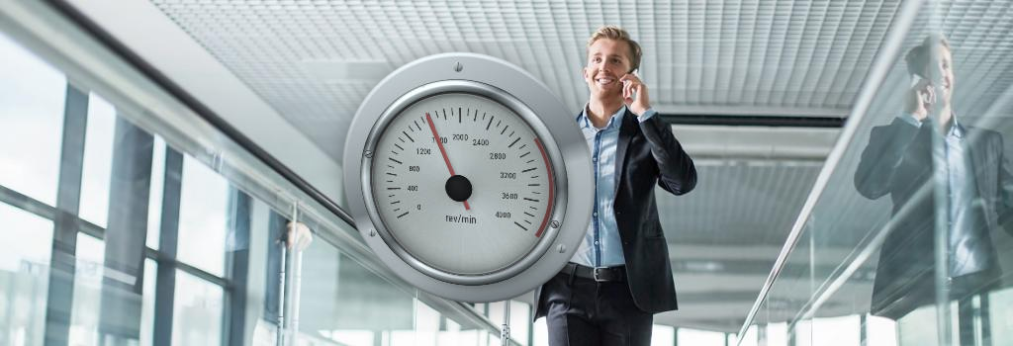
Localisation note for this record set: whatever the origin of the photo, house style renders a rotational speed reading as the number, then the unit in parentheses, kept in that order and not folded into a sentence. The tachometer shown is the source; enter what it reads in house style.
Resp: 1600 (rpm)
